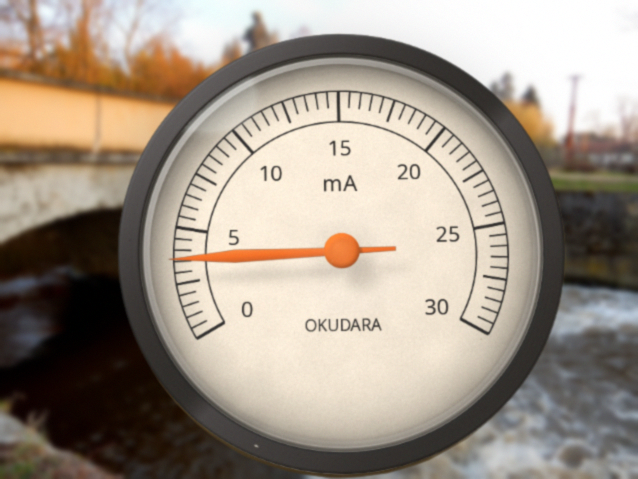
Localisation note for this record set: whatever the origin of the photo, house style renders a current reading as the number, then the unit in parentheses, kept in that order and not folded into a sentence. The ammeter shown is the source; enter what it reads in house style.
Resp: 3.5 (mA)
